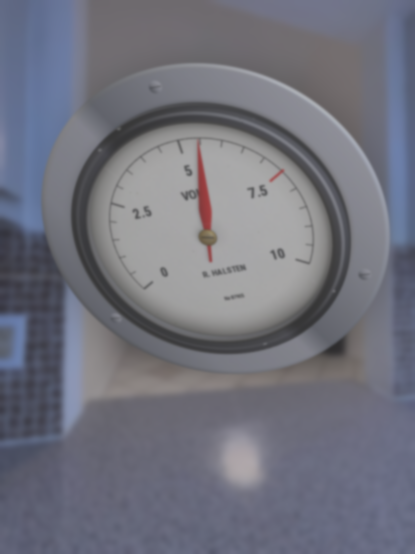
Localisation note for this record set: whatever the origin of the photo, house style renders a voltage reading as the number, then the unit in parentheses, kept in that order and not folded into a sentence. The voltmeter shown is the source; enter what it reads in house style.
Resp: 5.5 (V)
